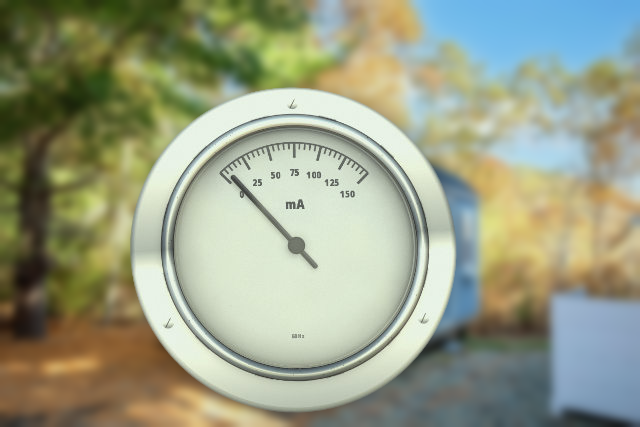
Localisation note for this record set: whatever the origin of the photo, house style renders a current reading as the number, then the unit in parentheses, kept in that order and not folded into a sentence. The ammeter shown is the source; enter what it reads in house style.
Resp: 5 (mA)
